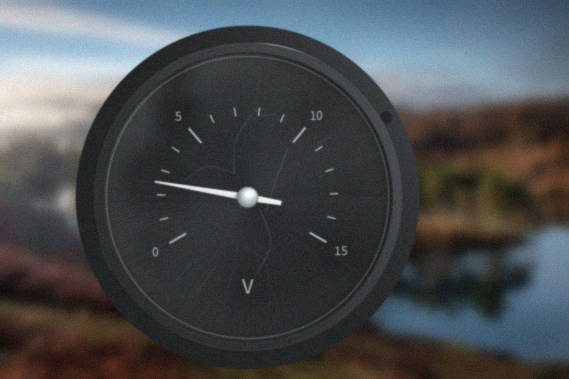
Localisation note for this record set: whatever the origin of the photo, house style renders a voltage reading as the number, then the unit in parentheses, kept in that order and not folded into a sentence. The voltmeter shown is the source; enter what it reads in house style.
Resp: 2.5 (V)
